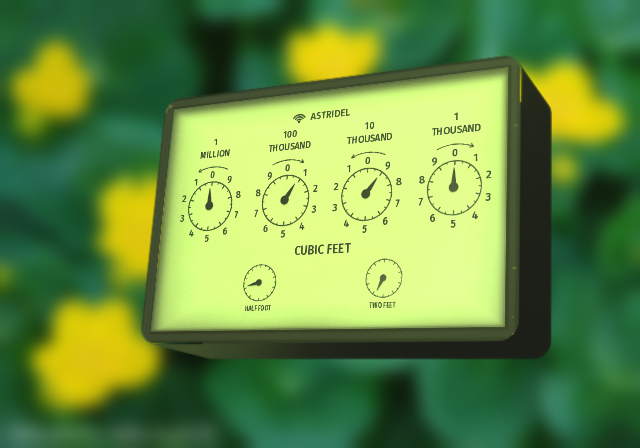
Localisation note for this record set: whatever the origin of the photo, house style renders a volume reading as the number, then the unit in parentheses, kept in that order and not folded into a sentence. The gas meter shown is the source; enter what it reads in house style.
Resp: 9000 (ft³)
